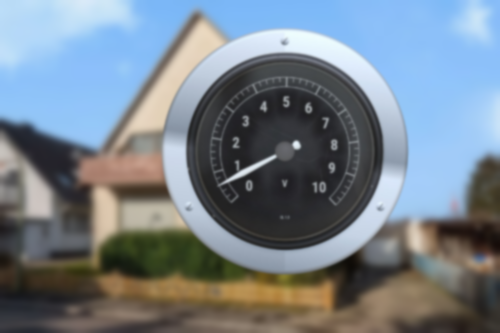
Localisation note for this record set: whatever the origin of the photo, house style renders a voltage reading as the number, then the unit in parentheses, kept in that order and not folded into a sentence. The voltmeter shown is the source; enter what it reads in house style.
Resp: 0.6 (V)
